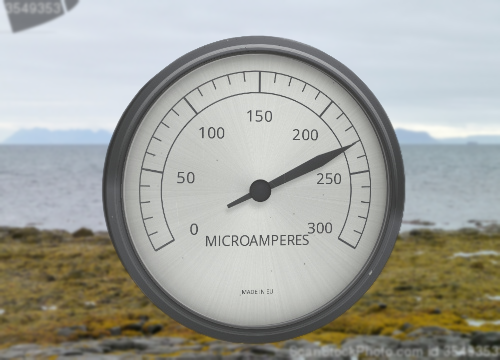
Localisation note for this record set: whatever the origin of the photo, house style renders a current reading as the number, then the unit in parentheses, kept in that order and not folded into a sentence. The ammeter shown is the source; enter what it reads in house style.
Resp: 230 (µA)
